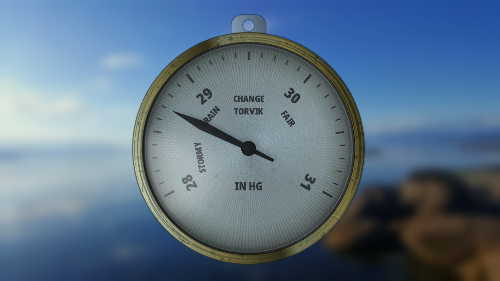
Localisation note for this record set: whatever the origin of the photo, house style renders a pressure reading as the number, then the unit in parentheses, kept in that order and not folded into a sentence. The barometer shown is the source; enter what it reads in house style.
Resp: 28.7 (inHg)
